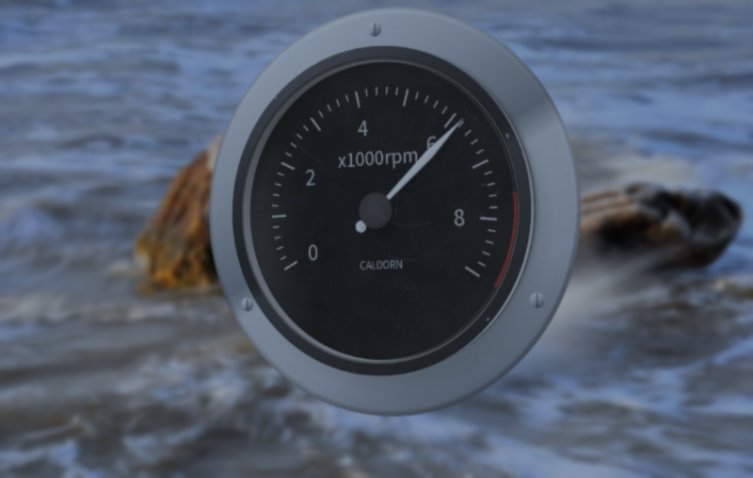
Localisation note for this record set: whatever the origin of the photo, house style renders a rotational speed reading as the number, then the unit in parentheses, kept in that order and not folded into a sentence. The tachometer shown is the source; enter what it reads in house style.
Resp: 6200 (rpm)
